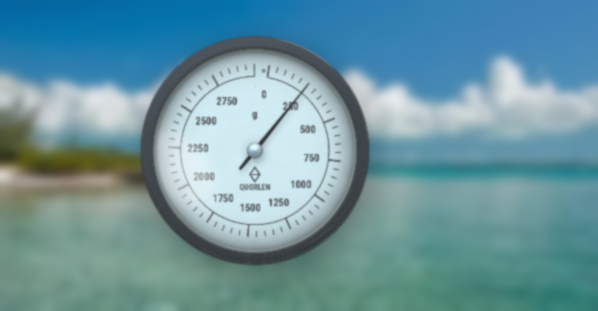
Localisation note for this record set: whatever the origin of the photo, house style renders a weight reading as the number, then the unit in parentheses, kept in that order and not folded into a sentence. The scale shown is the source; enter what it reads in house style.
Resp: 250 (g)
